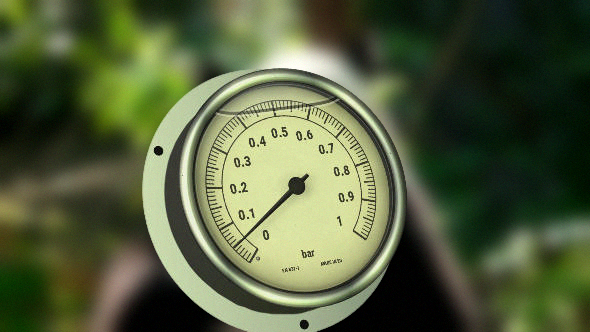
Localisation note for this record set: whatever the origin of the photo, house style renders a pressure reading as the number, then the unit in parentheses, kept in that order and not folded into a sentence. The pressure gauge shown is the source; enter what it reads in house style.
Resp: 0.05 (bar)
